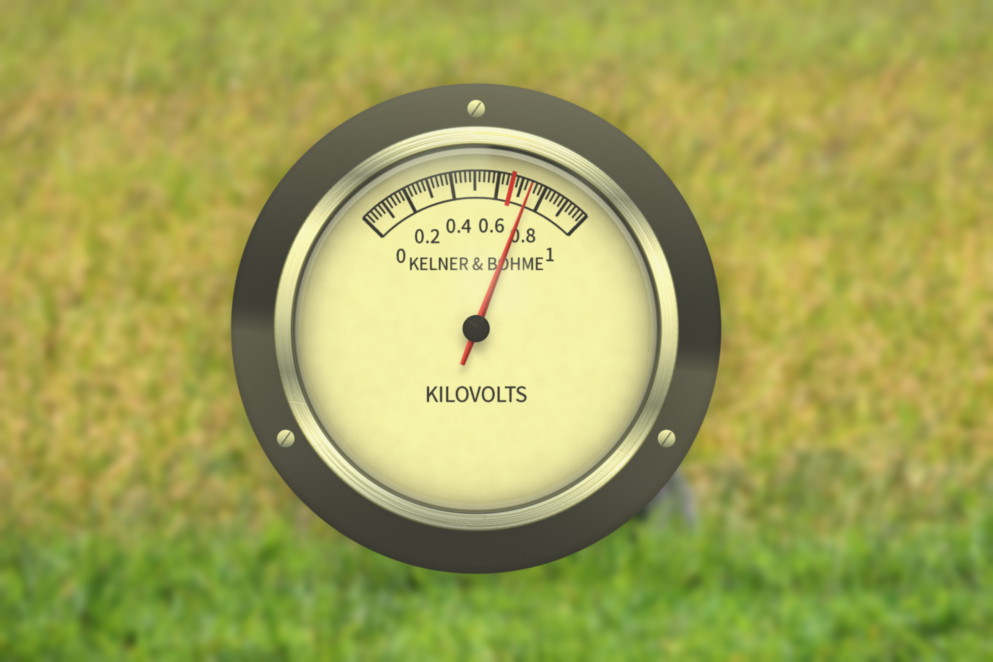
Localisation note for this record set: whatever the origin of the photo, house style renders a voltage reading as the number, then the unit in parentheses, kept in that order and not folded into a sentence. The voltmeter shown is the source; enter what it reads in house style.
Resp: 0.74 (kV)
